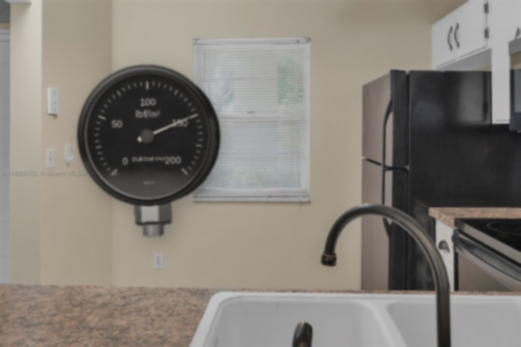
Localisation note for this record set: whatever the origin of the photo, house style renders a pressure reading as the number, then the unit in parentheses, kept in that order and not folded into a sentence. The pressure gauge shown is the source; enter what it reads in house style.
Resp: 150 (psi)
